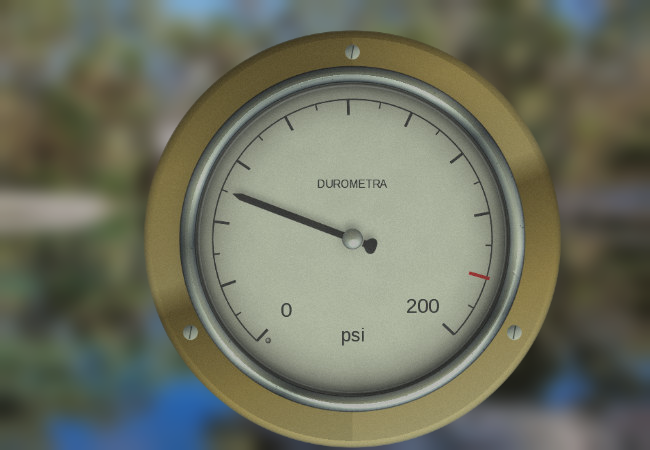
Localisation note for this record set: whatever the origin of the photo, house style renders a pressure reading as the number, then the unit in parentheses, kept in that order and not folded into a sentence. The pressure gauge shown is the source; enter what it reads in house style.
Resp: 50 (psi)
